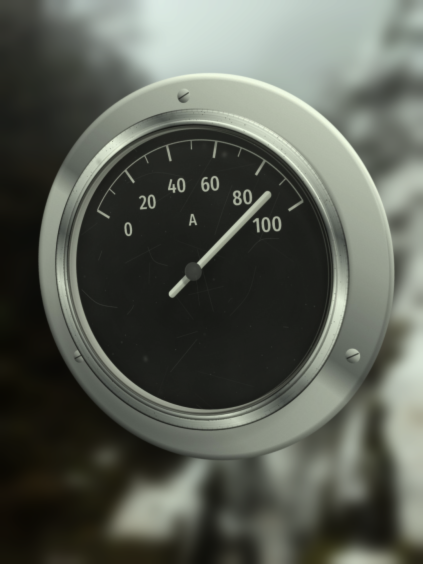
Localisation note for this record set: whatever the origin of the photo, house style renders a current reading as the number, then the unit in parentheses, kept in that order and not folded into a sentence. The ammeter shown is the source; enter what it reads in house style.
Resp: 90 (A)
